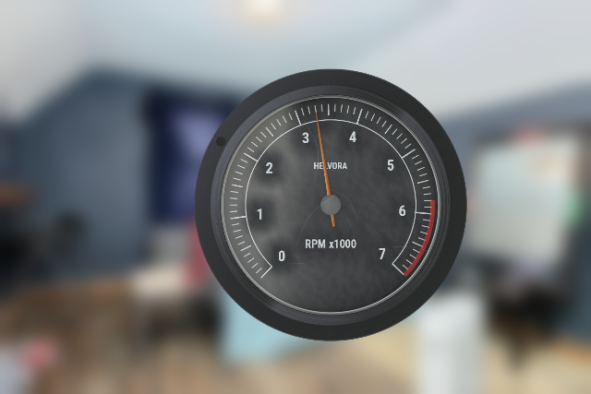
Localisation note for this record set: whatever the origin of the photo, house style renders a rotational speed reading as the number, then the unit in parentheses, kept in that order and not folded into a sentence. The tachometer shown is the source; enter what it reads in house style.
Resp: 3300 (rpm)
